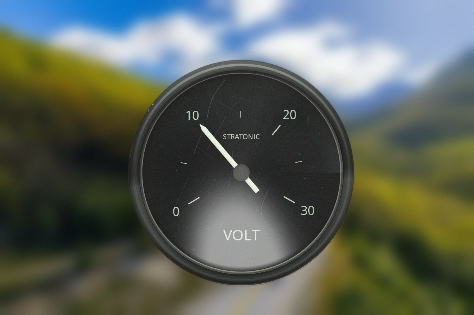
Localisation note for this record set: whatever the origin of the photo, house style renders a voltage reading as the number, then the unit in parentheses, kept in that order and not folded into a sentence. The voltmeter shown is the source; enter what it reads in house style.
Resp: 10 (V)
